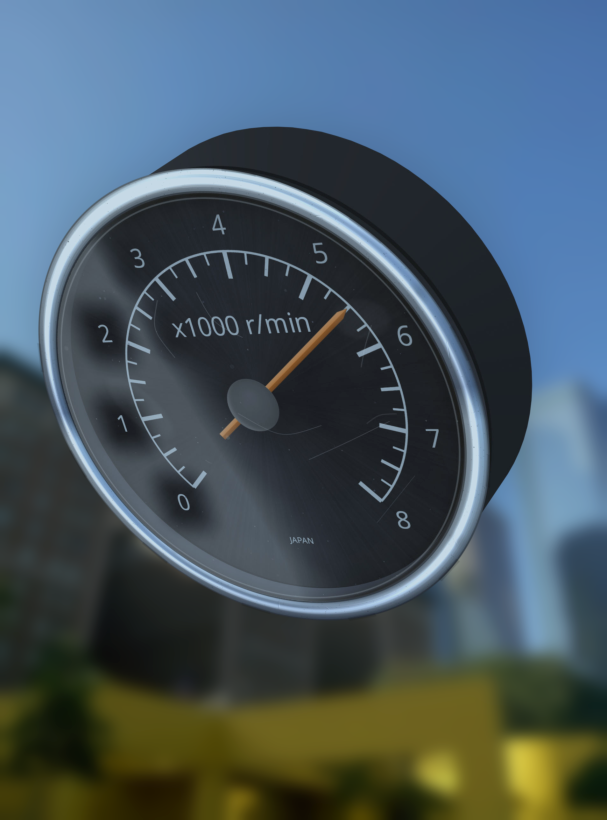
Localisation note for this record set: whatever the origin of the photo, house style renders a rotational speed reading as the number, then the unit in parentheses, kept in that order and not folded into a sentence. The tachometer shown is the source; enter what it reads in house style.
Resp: 5500 (rpm)
